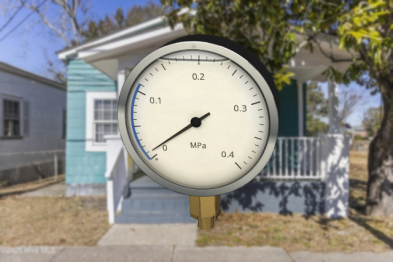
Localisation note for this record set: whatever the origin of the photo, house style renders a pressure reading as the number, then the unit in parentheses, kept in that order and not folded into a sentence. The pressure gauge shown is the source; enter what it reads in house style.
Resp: 0.01 (MPa)
